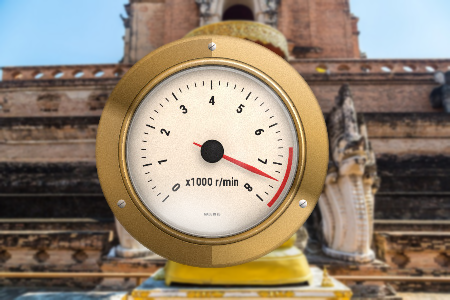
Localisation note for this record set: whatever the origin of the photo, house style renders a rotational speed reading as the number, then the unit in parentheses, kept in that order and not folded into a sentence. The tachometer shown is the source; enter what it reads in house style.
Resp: 7400 (rpm)
